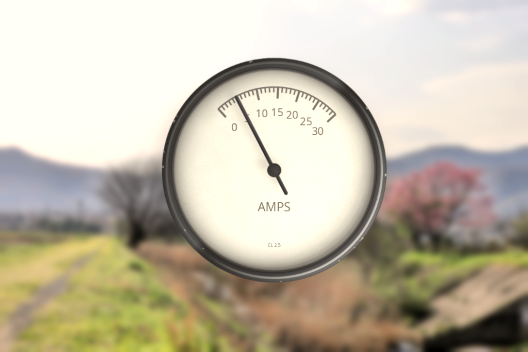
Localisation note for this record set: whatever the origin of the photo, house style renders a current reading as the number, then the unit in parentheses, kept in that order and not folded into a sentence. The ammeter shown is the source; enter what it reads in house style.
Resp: 5 (A)
